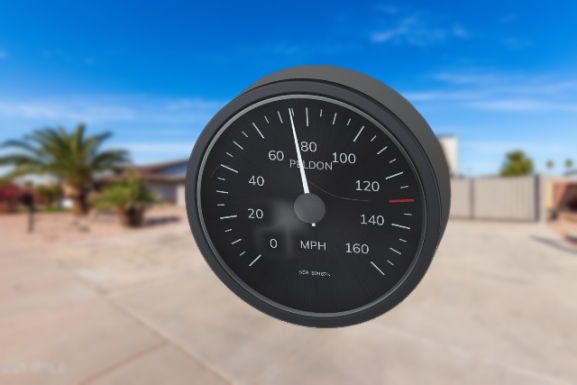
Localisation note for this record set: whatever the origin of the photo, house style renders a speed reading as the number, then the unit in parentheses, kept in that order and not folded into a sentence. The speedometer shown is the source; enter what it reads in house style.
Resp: 75 (mph)
